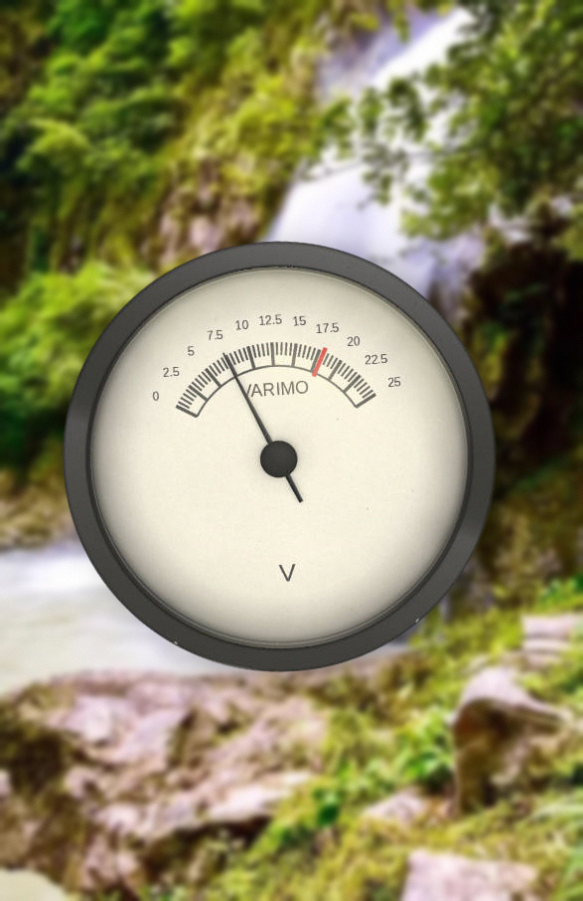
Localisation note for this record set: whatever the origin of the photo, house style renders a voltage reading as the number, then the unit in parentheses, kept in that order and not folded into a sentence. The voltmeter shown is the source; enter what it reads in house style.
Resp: 7.5 (V)
